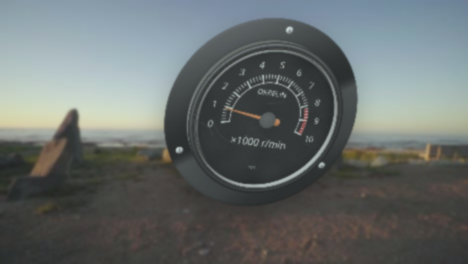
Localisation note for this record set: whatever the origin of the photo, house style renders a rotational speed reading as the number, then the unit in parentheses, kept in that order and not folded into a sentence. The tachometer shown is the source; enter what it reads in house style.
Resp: 1000 (rpm)
